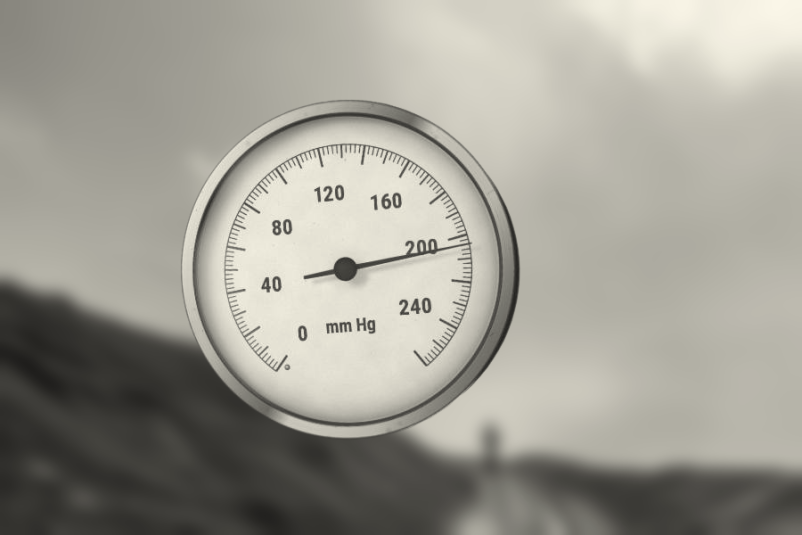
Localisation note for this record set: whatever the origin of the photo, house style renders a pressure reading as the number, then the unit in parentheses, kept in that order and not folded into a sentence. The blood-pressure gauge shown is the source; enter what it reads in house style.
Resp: 204 (mmHg)
